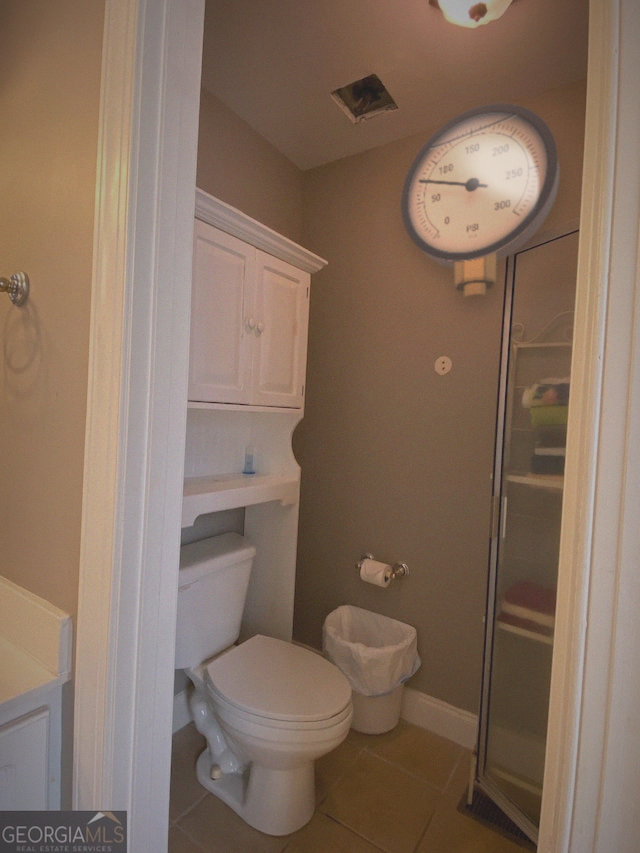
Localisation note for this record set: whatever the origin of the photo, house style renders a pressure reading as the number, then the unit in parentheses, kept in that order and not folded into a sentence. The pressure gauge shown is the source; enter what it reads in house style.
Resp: 75 (psi)
